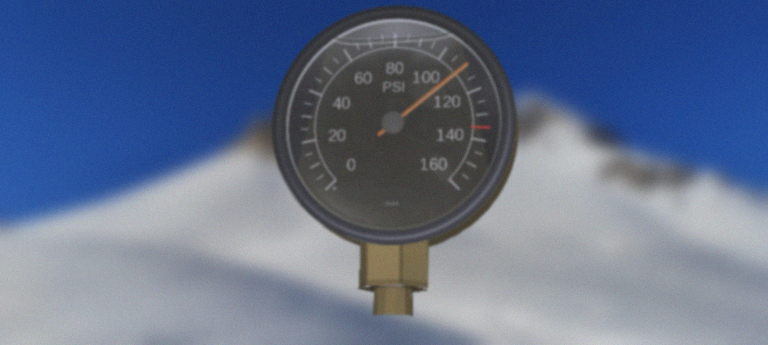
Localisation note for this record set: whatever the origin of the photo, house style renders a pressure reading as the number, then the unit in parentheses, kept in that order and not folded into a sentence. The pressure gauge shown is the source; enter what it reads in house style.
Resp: 110 (psi)
